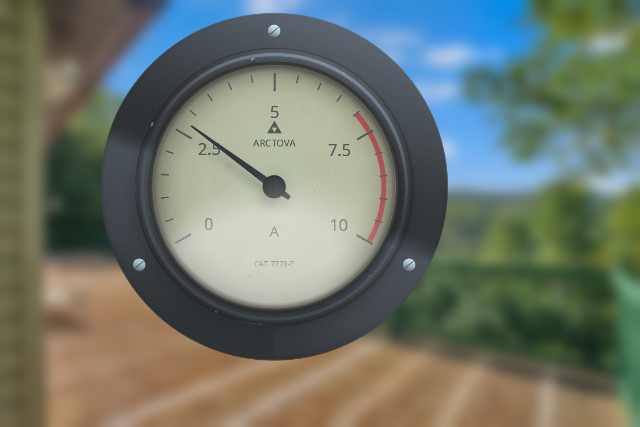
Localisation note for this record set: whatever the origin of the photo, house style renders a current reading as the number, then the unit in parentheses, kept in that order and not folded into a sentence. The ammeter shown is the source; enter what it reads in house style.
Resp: 2.75 (A)
